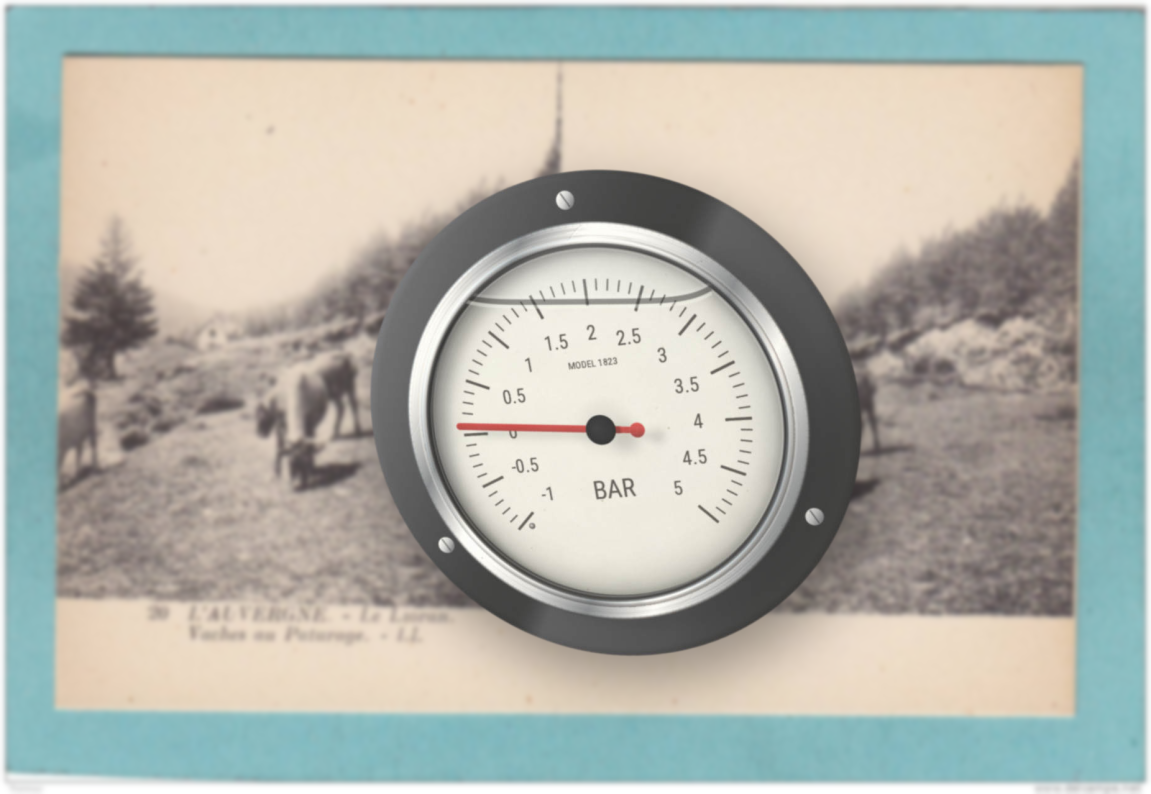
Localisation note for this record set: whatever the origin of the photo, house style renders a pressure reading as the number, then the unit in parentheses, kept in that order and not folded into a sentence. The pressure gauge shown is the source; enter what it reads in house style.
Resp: 0.1 (bar)
